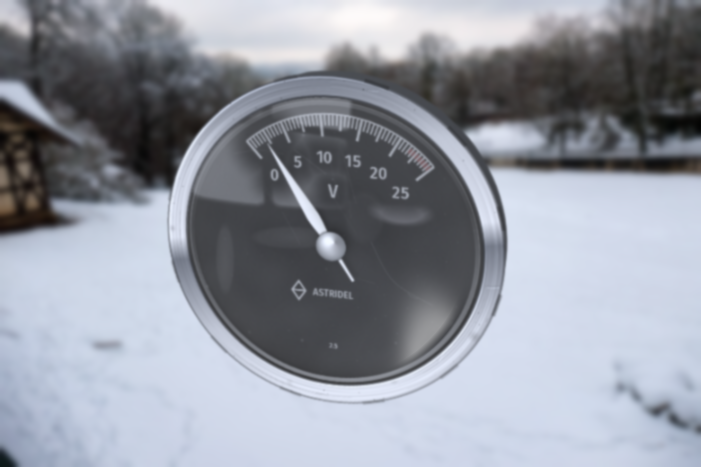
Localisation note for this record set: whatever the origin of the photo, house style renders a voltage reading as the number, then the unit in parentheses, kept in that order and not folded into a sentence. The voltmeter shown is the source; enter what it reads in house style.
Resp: 2.5 (V)
